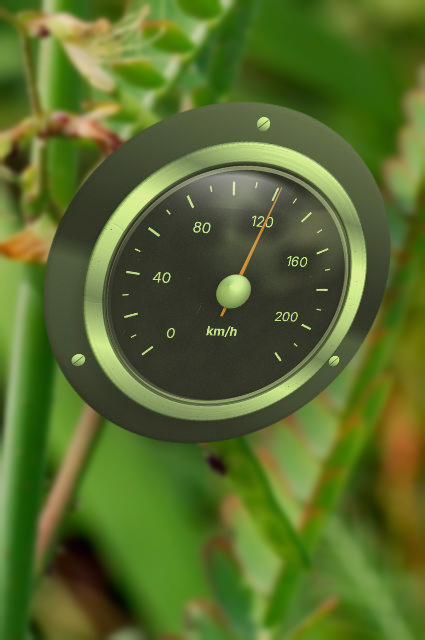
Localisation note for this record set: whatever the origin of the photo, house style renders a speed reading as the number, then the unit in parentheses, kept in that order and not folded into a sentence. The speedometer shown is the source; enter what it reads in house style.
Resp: 120 (km/h)
